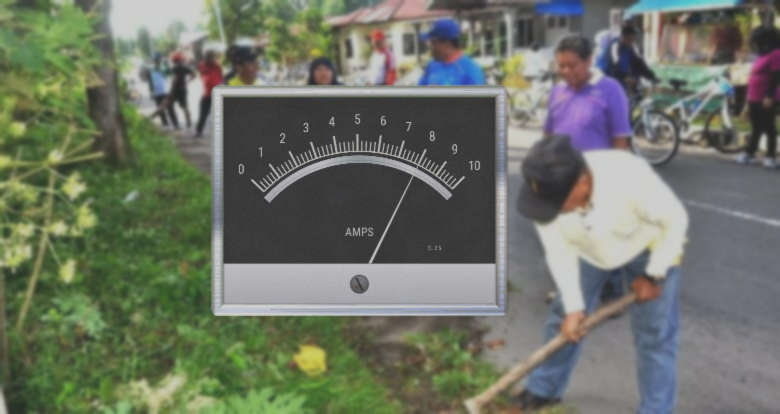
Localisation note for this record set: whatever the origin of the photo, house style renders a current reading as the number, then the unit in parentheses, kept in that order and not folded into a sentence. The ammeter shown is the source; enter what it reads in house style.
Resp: 8 (A)
